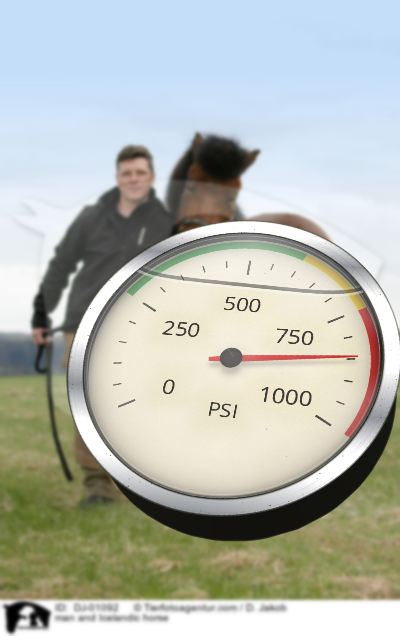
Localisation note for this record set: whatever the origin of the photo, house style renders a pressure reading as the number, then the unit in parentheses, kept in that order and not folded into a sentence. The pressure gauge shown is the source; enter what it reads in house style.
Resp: 850 (psi)
